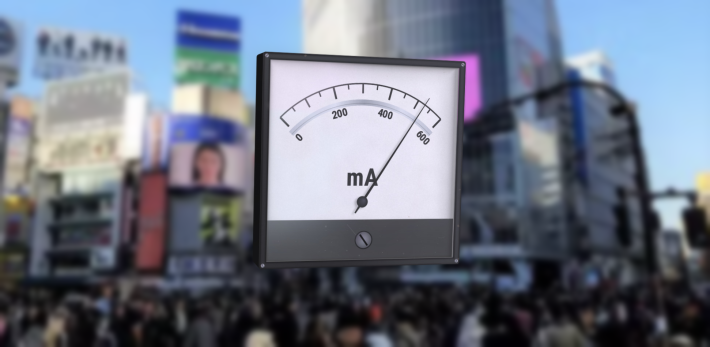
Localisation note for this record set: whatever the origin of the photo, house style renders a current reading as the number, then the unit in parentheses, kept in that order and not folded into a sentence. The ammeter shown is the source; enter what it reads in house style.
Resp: 525 (mA)
